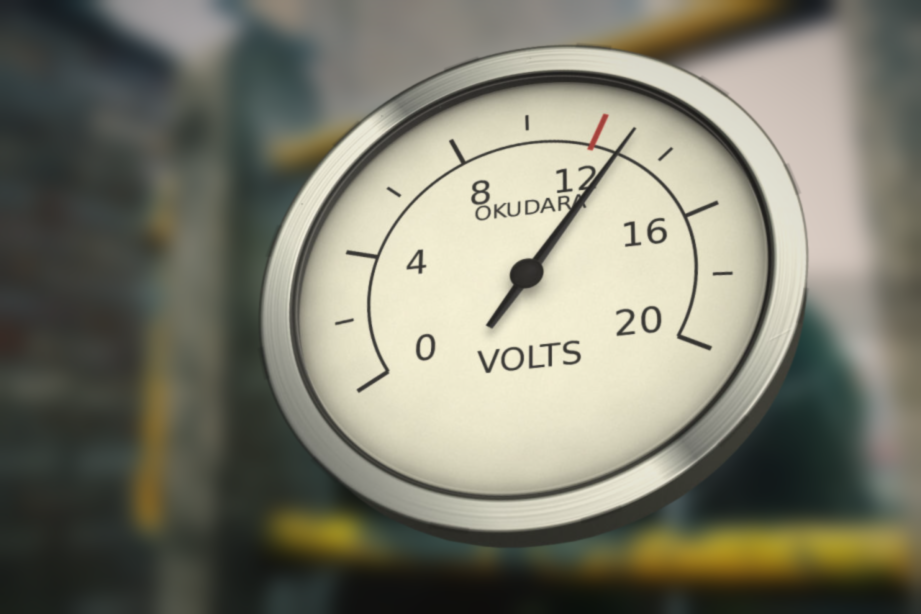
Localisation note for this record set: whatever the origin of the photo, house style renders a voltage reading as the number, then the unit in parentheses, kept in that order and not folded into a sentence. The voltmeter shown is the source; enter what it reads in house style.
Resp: 13 (V)
